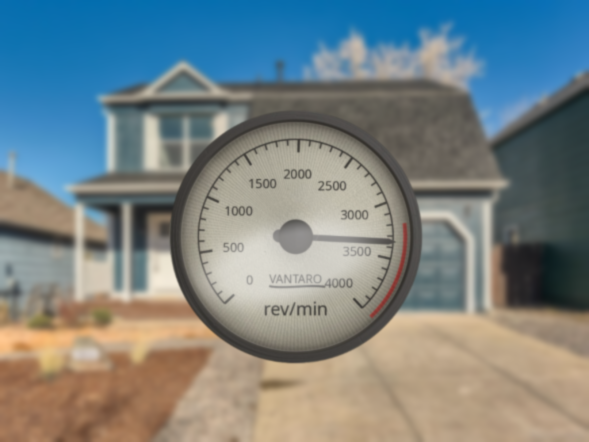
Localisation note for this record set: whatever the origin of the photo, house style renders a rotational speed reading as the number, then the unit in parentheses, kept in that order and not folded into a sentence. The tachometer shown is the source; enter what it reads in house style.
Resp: 3350 (rpm)
